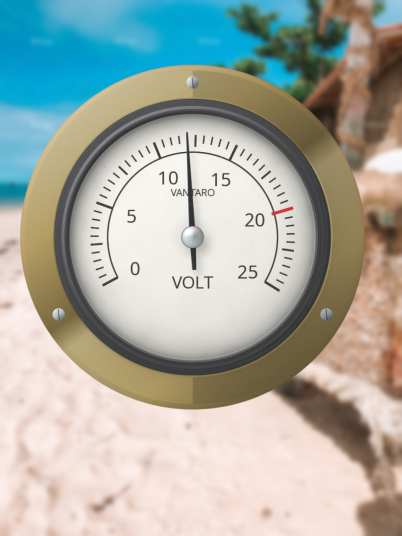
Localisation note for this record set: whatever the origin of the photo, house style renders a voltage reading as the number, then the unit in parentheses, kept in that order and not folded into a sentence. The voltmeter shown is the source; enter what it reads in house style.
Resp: 12 (V)
